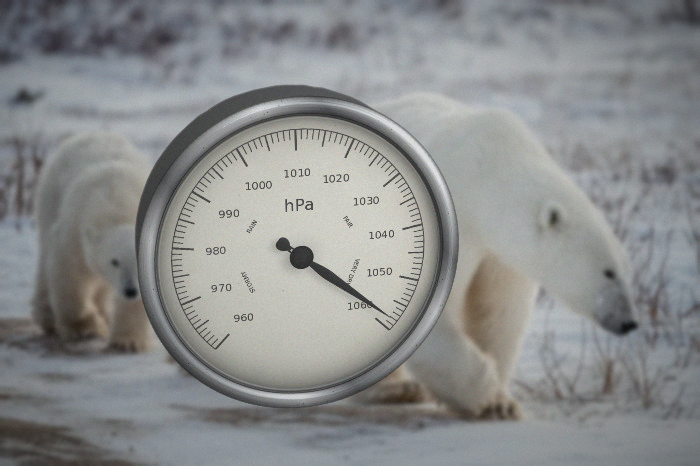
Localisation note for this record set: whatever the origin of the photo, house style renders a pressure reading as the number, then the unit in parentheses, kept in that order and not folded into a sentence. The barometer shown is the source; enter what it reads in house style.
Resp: 1058 (hPa)
